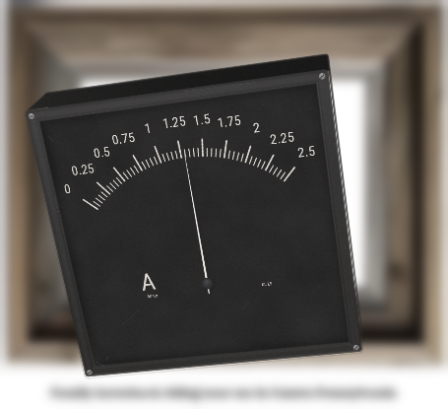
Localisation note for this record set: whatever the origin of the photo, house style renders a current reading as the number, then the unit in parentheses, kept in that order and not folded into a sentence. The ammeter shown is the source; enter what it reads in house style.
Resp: 1.3 (A)
